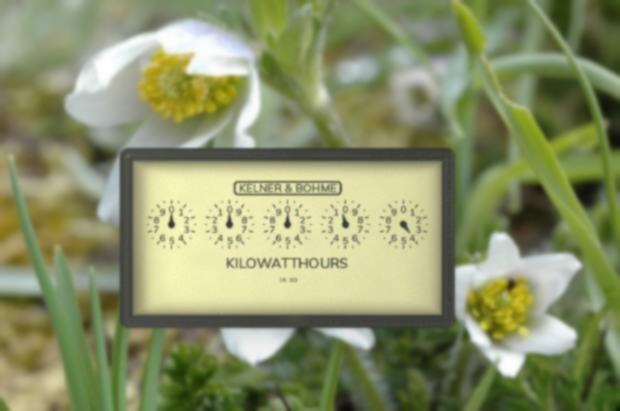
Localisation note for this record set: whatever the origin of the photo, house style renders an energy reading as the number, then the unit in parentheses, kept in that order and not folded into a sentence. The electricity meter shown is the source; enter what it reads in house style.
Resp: 4 (kWh)
